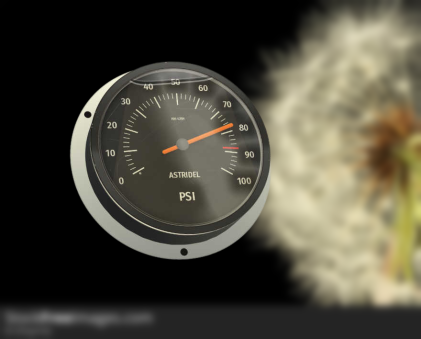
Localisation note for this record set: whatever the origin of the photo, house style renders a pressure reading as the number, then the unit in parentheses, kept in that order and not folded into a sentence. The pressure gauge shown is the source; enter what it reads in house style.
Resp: 78 (psi)
